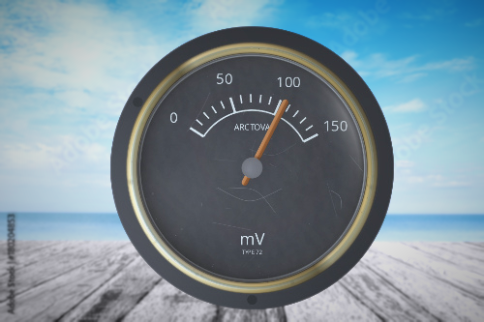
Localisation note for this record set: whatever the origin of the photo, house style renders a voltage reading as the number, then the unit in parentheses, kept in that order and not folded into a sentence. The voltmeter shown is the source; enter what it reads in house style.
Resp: 105 (mV)
